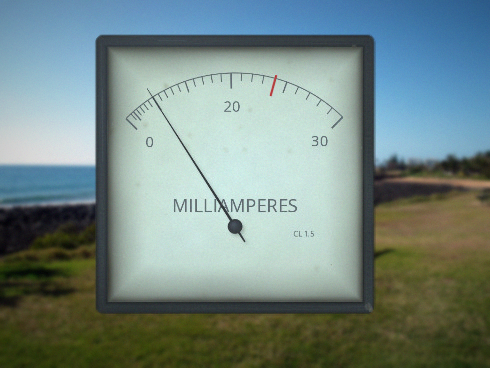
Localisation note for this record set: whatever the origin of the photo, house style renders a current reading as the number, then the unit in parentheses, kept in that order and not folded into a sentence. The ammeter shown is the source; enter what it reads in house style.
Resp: 10 (mA)
